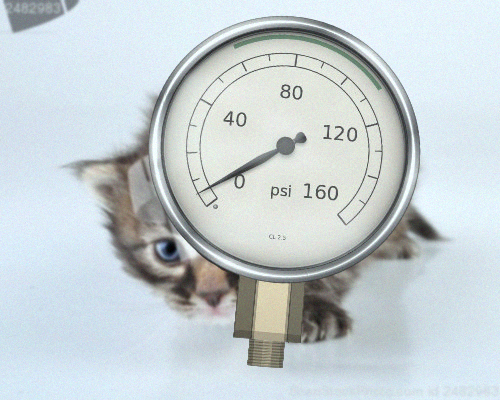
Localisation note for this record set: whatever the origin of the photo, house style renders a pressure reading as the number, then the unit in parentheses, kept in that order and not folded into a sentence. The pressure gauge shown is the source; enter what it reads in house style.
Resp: 5 (psi)
